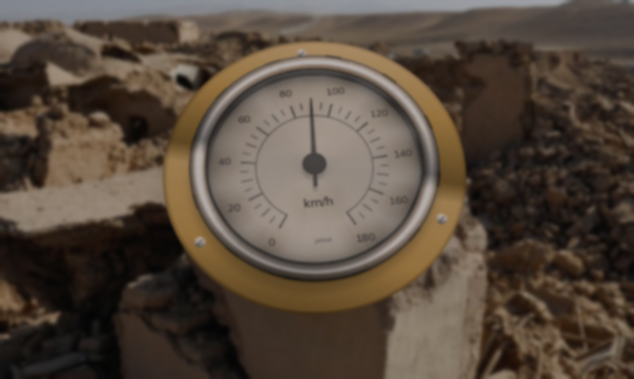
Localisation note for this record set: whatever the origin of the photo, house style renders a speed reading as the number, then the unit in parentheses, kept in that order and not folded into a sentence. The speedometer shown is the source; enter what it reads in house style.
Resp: 90 (km/h)
